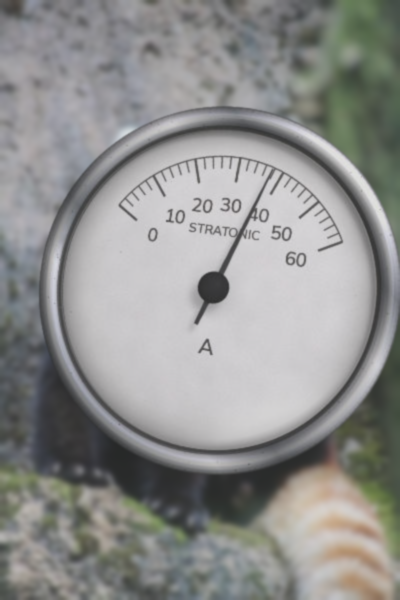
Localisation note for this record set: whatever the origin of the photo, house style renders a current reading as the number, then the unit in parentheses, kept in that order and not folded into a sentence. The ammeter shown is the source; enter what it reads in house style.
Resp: 38 (A)
